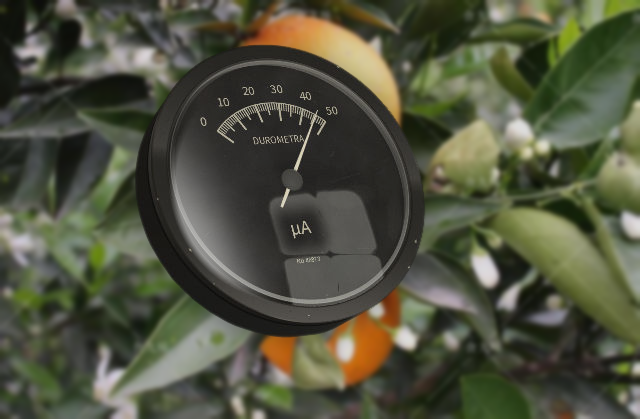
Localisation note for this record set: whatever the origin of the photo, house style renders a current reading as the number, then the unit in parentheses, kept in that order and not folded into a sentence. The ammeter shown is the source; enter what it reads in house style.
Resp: 45 (µA)
